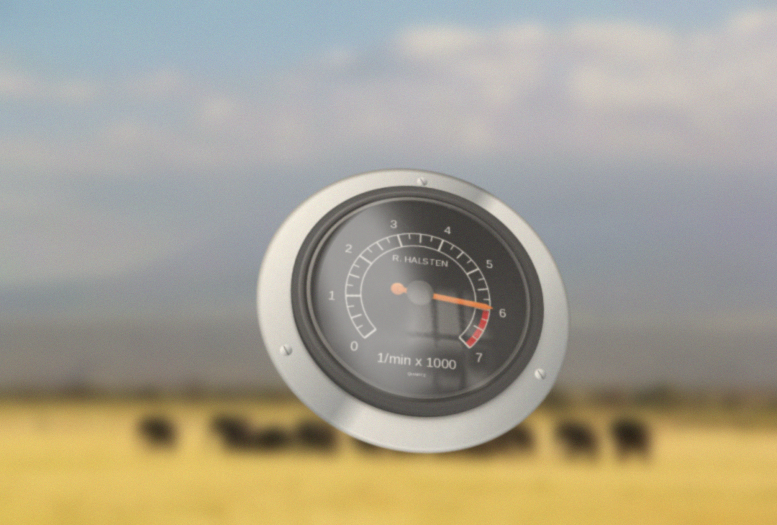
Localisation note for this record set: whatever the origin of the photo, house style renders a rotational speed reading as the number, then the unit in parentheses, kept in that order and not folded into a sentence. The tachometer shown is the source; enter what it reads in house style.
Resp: 6000 (rpm)
